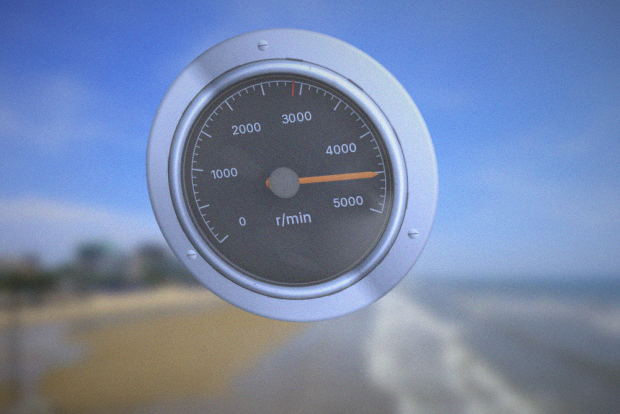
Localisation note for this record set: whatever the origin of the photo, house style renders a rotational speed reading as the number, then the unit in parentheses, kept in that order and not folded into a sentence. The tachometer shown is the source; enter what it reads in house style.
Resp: 4500 (rpm)
